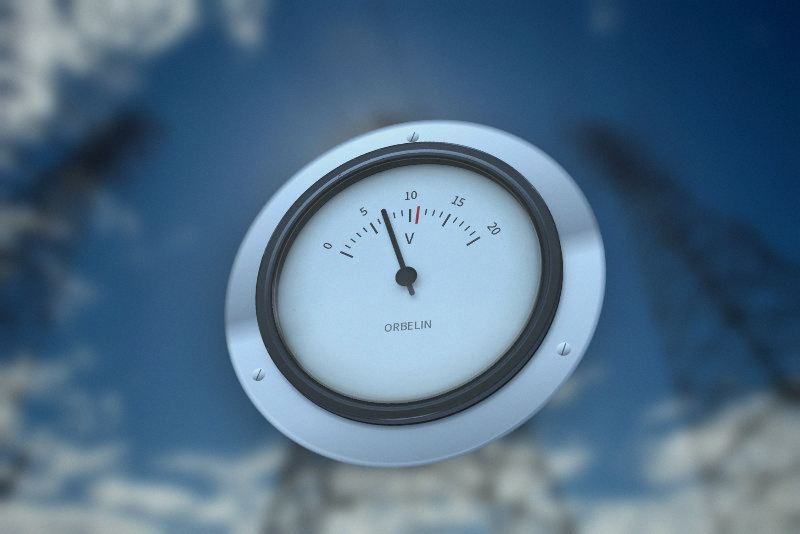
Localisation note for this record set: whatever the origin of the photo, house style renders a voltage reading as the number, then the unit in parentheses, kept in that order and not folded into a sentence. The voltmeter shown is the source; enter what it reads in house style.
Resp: 7 (V)
